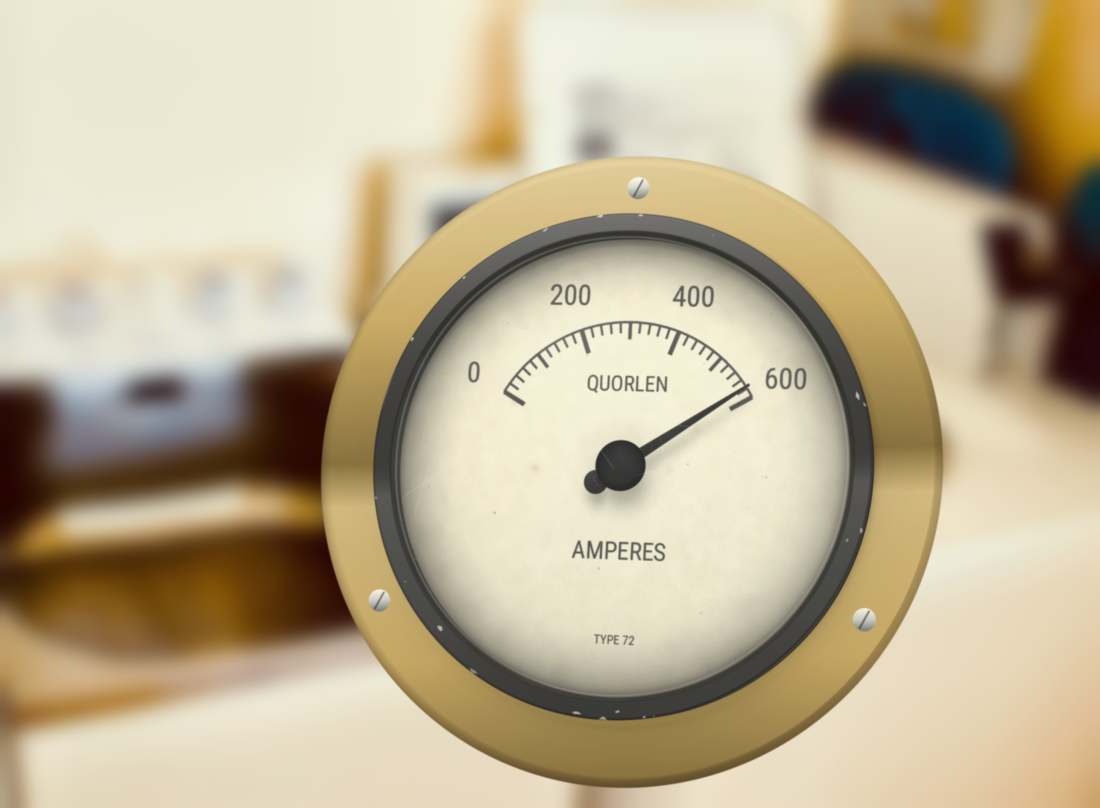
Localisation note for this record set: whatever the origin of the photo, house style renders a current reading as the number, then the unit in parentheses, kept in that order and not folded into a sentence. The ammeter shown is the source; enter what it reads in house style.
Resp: 580 (A)
